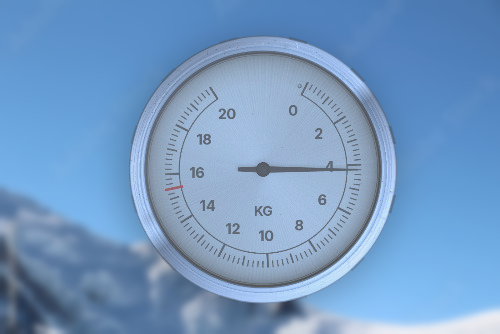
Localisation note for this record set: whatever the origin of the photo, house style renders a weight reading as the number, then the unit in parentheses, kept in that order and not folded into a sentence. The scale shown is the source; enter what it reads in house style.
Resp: 4.2 (kg)
